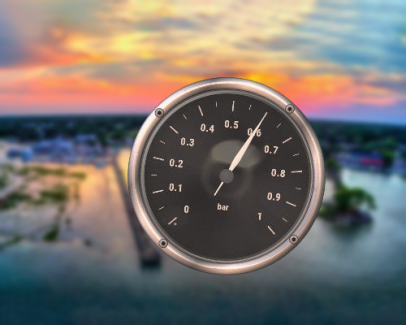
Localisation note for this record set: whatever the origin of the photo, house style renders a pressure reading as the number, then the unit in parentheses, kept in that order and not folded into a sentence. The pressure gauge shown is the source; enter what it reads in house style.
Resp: 0.6 (bar)
